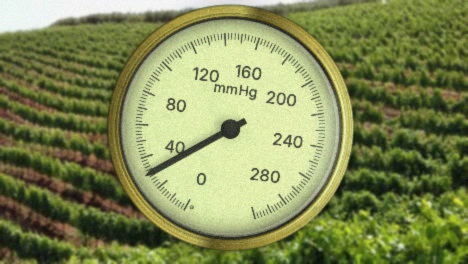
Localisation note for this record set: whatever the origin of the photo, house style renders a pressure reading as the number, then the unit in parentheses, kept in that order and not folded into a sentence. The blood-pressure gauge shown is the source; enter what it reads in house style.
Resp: 30 (mmHg)
